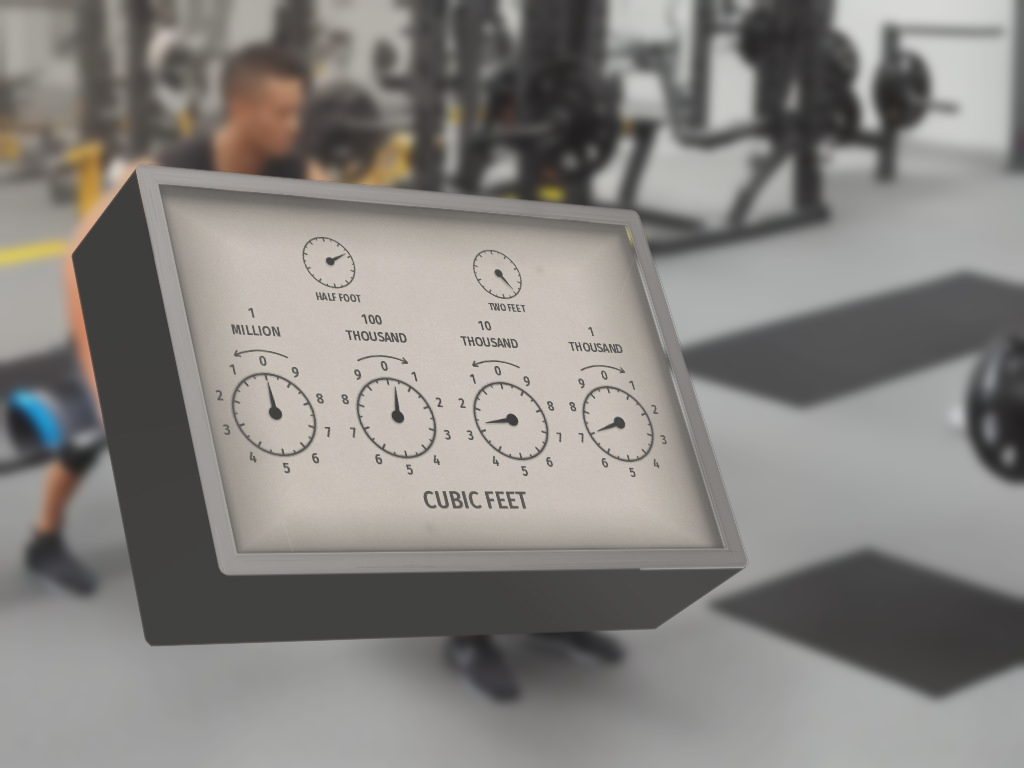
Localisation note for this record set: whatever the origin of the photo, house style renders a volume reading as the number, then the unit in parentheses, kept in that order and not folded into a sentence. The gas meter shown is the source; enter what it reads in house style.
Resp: 2700 (ft³)
